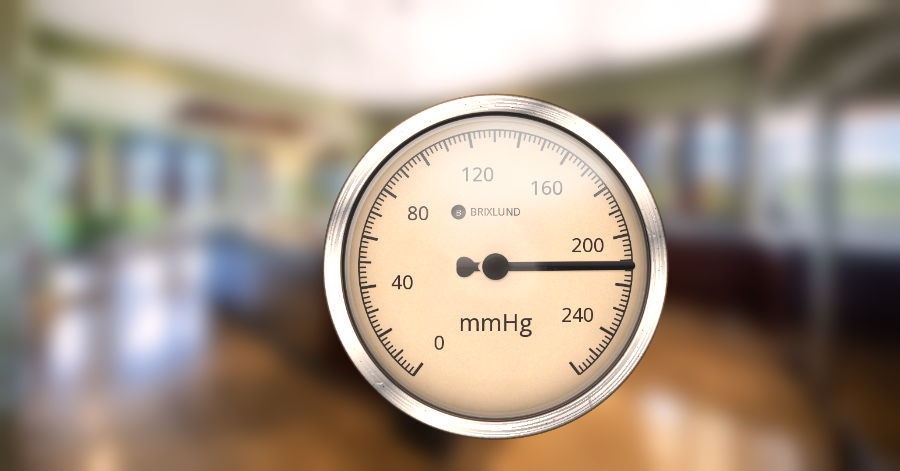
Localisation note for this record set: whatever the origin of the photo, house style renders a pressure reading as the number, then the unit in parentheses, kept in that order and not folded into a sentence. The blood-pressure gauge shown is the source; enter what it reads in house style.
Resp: 212 (mmHg)
